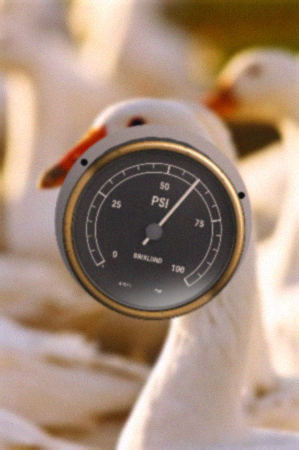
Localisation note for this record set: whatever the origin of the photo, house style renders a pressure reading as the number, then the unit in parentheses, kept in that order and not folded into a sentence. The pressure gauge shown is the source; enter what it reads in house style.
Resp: 60 (psi)
